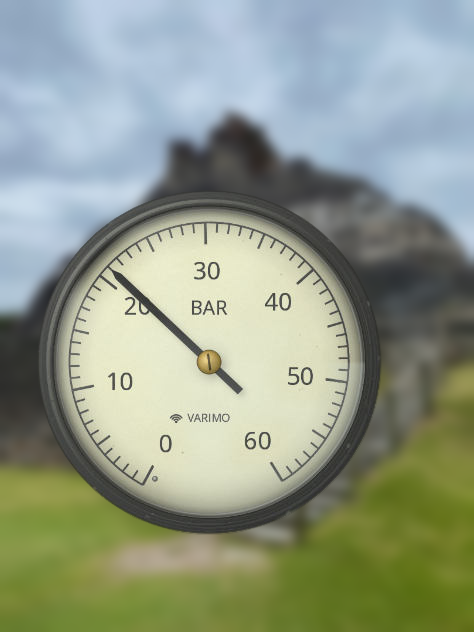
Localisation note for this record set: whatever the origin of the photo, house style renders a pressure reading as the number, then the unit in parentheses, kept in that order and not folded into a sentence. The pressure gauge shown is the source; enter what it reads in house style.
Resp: 21 (bar)
